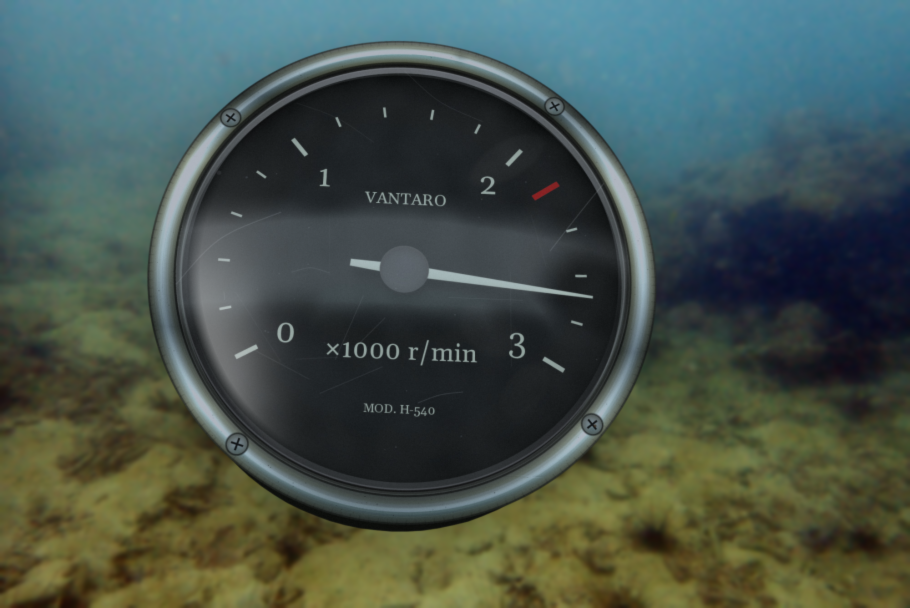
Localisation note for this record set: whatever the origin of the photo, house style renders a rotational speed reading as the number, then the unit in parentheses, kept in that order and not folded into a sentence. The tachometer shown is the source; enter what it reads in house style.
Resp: 2700 (rpm)
